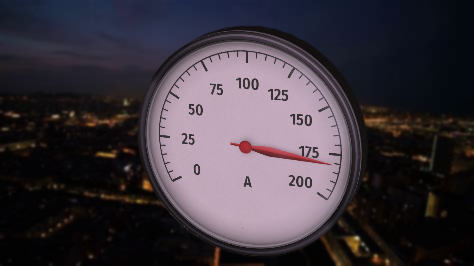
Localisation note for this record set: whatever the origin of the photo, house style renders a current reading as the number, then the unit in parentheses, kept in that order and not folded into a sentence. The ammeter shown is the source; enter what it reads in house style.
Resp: 180 (A)
